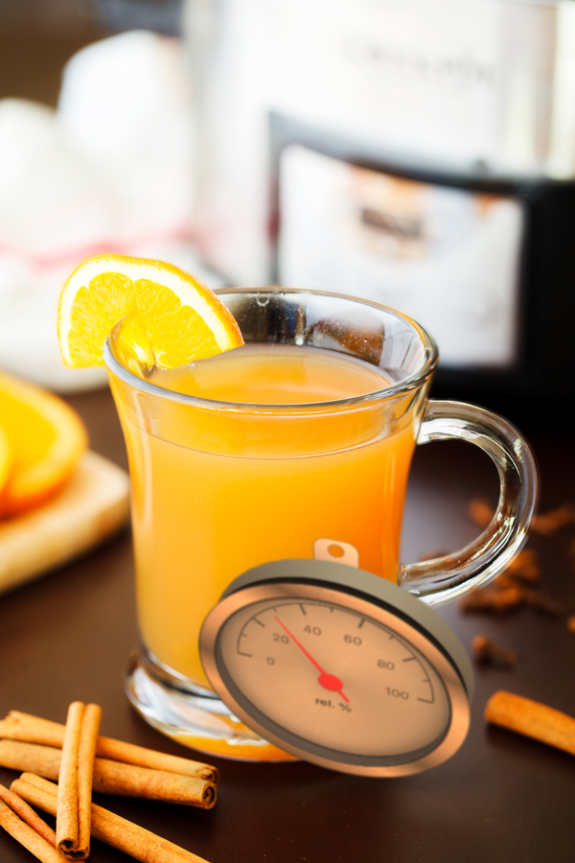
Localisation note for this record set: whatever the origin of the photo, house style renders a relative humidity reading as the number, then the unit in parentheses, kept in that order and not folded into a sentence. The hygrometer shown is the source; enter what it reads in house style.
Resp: 30 (%)
